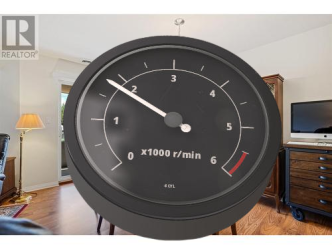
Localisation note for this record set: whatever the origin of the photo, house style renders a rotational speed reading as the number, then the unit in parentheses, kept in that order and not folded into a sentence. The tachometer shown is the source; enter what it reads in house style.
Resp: 1750 (rpm)
